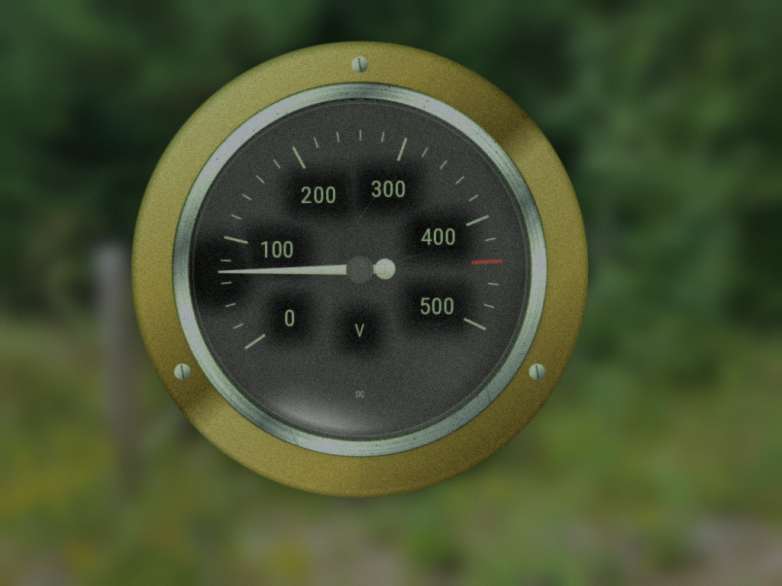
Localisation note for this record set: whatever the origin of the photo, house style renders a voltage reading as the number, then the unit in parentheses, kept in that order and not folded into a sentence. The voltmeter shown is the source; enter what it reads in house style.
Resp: 70 (V)
